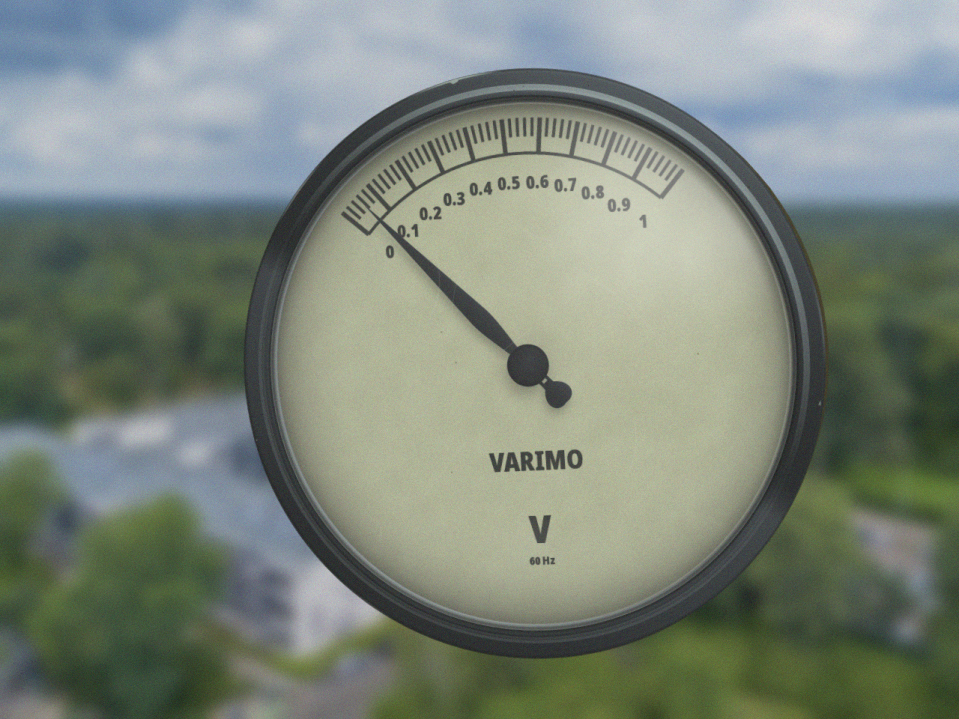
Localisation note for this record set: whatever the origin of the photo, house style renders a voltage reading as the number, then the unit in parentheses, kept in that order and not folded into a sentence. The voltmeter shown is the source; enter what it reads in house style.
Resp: 0.06 (V)
